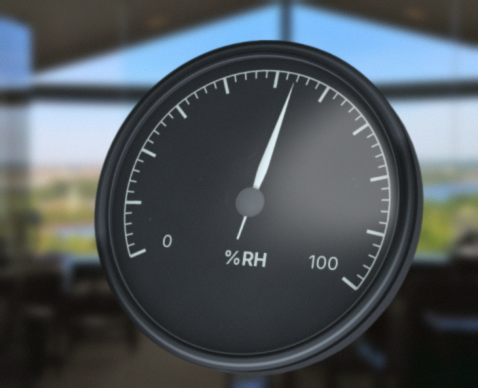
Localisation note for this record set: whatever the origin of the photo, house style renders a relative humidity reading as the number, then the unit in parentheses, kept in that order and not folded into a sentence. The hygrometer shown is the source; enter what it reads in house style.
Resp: 54 (%)
